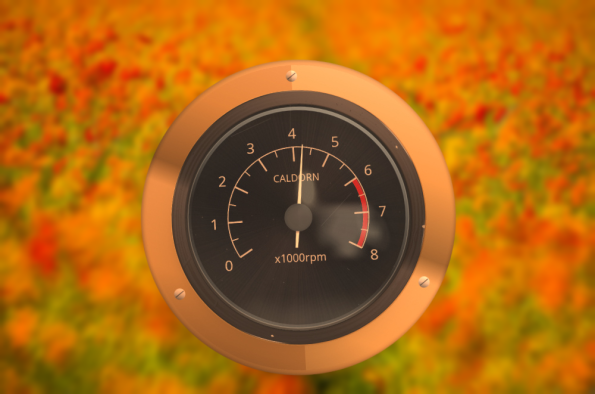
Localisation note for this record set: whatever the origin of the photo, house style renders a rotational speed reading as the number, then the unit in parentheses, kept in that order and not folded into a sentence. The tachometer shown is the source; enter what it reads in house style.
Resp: 4250 (rpm)
